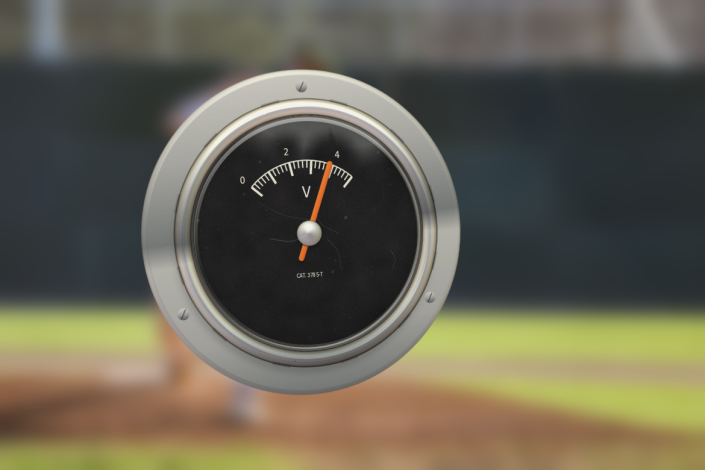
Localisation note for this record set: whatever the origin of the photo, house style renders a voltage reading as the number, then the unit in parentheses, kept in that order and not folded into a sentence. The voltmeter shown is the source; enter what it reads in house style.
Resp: 3.8 (V)
